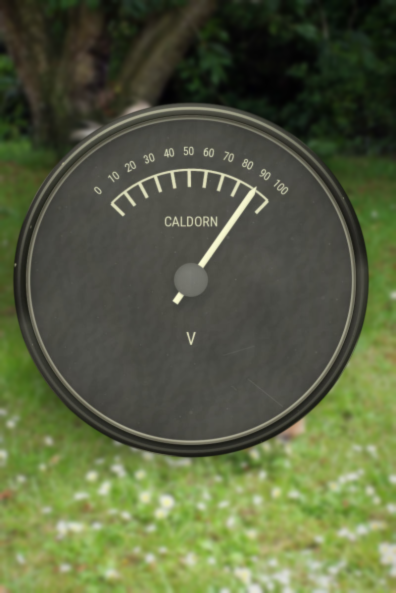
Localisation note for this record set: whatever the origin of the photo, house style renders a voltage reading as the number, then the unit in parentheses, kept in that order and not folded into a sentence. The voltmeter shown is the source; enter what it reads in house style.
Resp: 90 (V)
